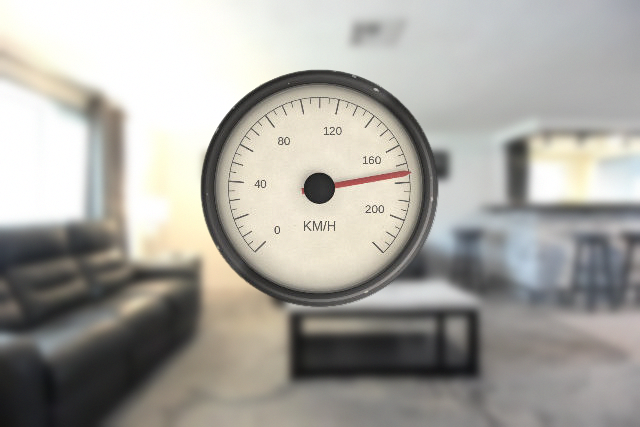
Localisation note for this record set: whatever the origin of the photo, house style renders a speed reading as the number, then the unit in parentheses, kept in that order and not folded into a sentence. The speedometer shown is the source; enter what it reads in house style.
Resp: 175 (km/h)
